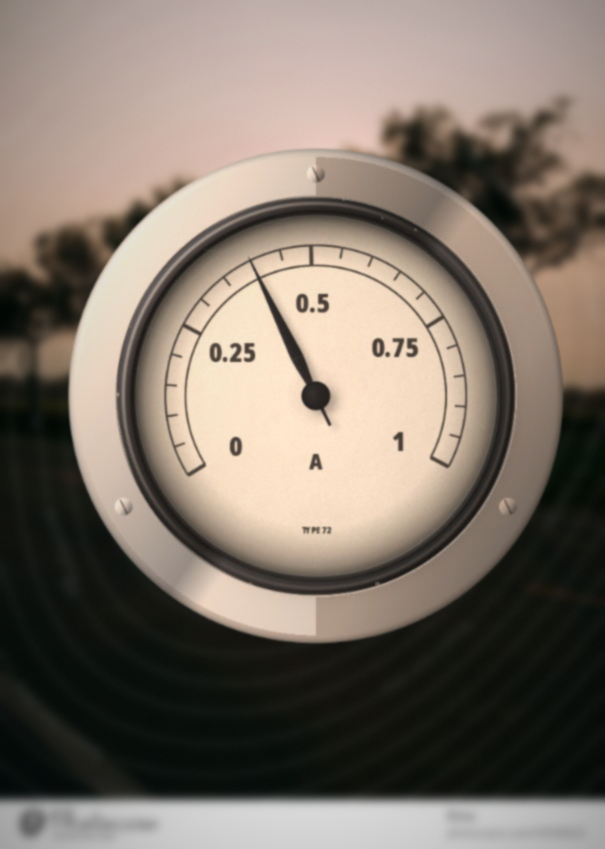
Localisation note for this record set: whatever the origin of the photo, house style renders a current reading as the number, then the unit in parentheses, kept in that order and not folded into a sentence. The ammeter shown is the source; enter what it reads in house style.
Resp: 0.4 (A)
